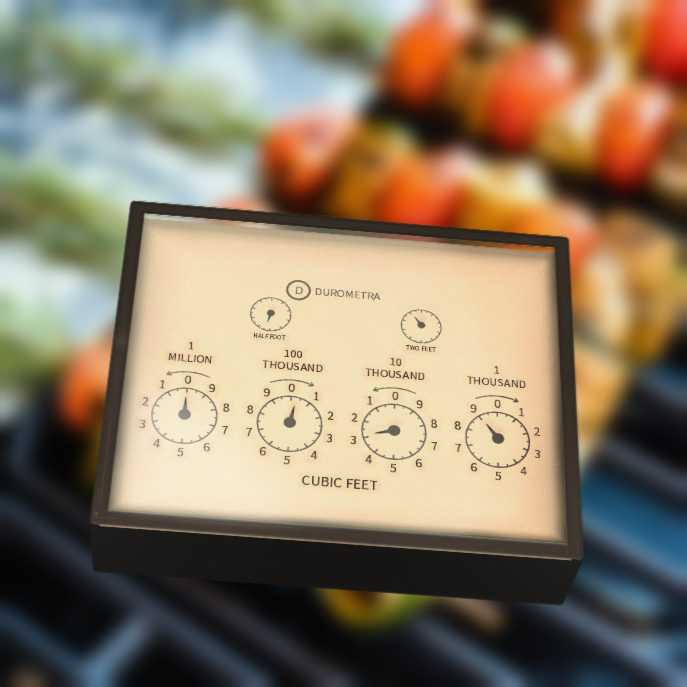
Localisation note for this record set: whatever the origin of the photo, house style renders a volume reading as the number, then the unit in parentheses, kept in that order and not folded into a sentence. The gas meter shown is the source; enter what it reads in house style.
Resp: 2900 (ft³)
